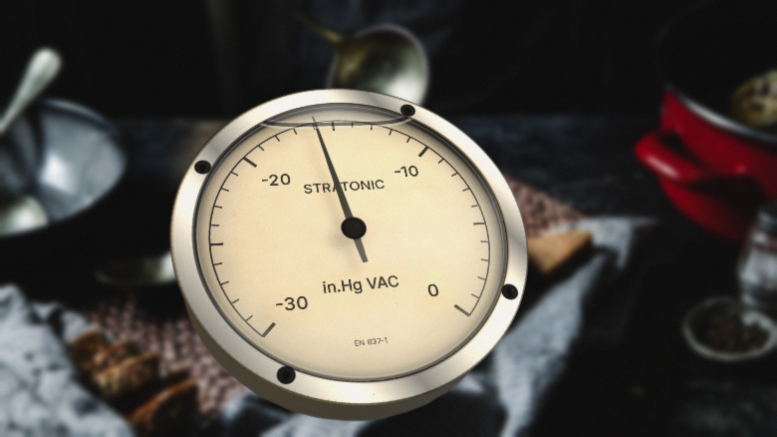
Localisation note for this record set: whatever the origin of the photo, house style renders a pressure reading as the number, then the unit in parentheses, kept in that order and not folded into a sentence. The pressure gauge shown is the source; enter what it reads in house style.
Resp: -16 (inHg)
